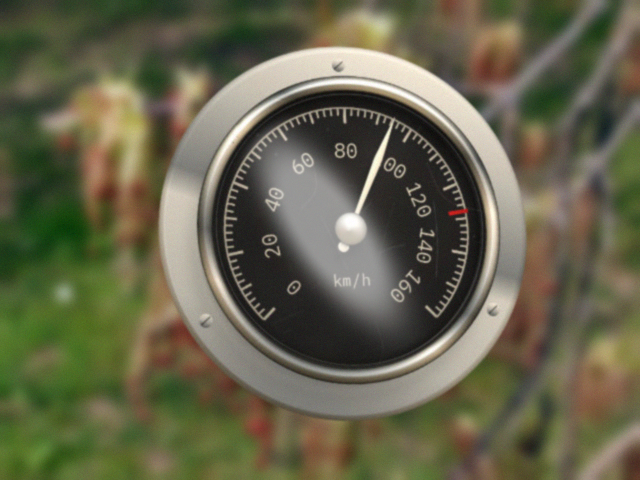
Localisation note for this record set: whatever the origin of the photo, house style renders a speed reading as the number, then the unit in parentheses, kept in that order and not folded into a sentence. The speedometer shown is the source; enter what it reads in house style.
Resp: 94 (km/h)
